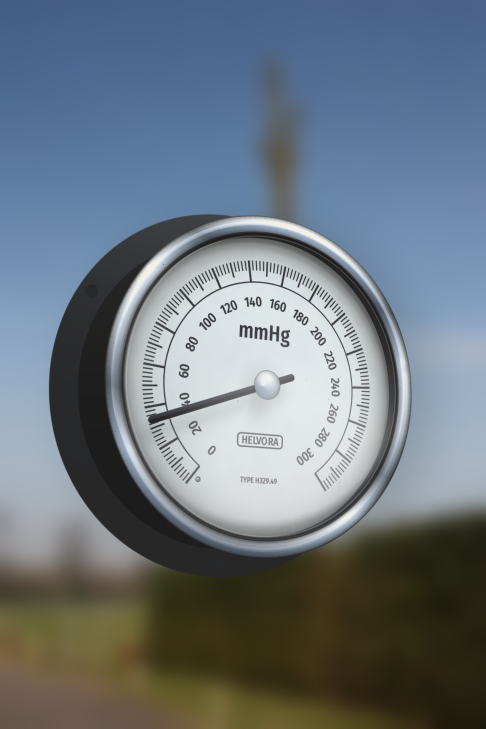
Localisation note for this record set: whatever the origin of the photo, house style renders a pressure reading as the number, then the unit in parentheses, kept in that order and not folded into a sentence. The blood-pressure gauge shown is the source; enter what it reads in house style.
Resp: 34 (mmHg)
